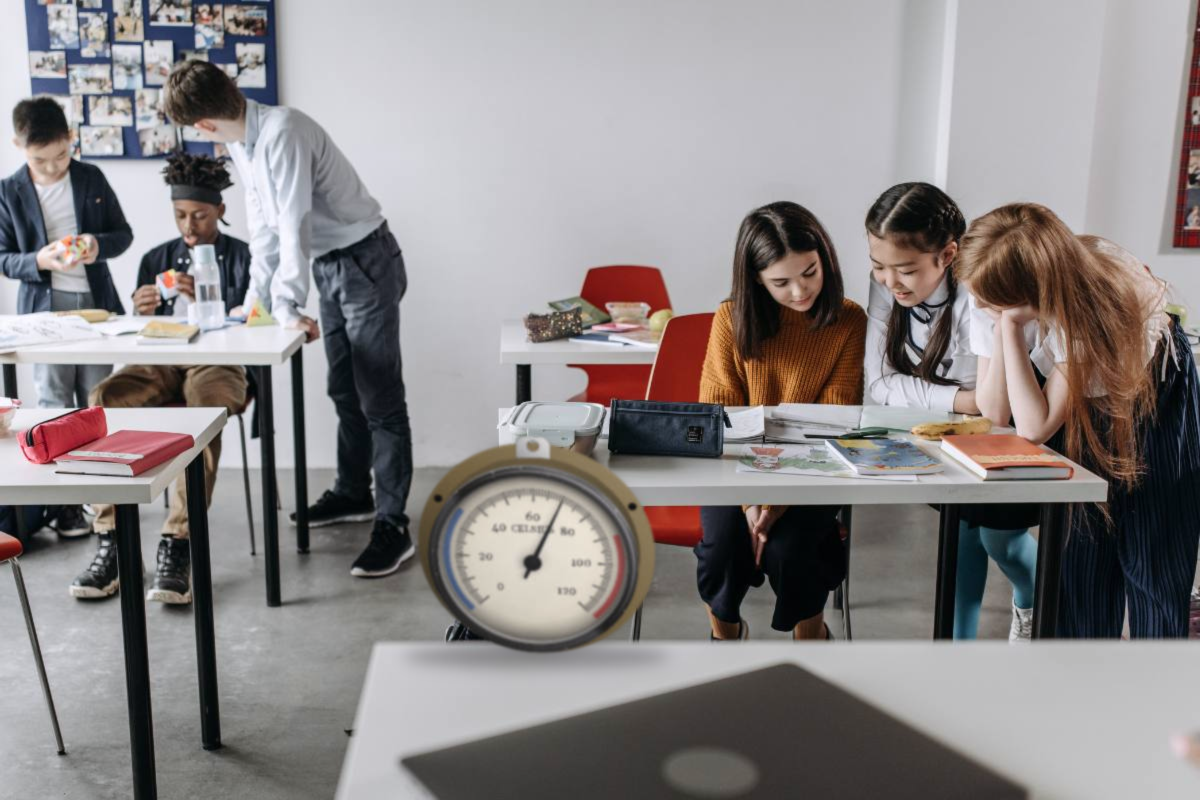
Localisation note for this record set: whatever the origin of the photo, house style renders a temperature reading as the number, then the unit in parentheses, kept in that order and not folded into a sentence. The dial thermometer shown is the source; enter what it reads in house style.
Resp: 70 (°C)
